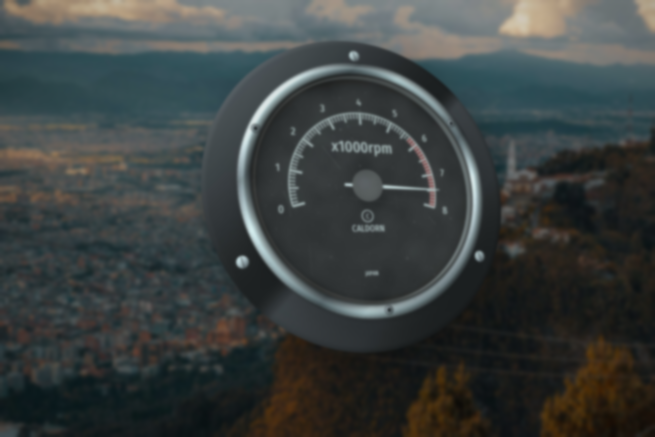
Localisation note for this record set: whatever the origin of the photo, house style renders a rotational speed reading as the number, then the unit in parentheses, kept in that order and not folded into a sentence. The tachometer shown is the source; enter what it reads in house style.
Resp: 7500 (rpm)
